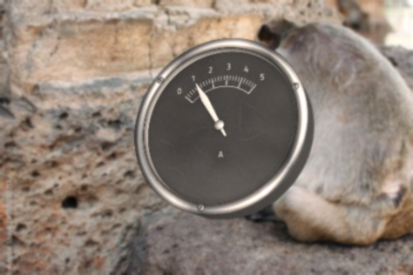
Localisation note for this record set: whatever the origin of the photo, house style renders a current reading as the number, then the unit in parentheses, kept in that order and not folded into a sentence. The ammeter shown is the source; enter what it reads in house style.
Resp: 1 (A)
